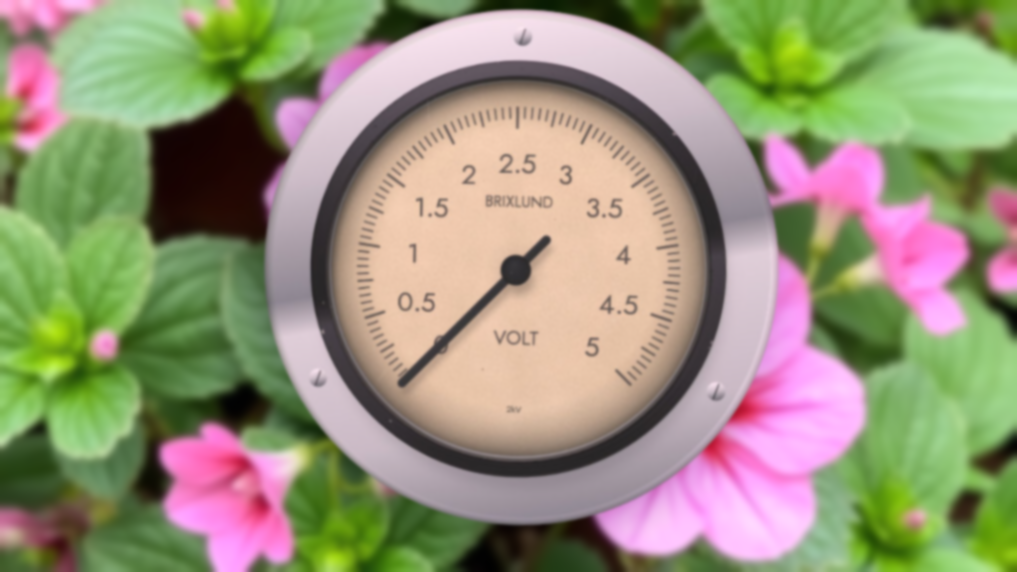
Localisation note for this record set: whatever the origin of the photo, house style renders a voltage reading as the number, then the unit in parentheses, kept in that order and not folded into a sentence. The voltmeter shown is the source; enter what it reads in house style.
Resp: 0 (V)
